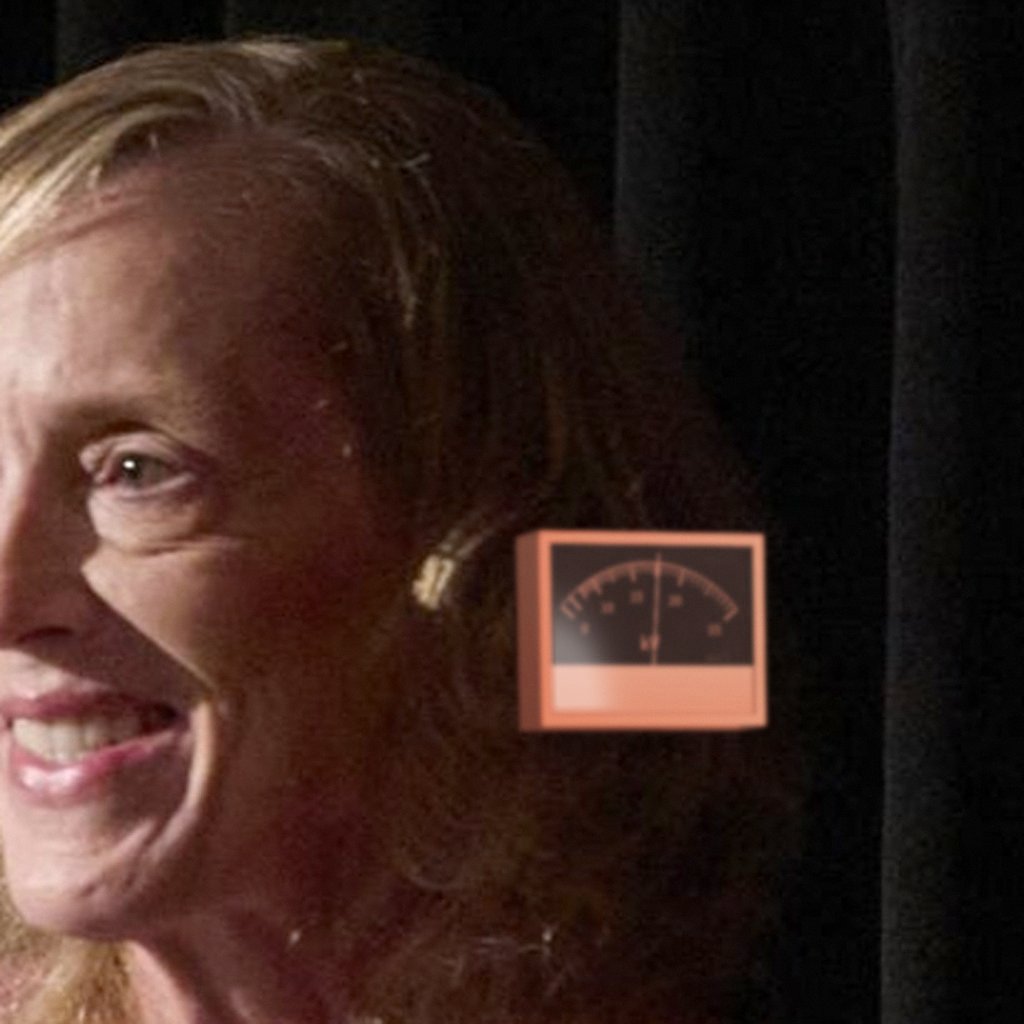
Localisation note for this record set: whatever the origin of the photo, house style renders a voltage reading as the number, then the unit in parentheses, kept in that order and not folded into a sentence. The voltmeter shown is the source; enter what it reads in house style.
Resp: 17.5 (kV)
